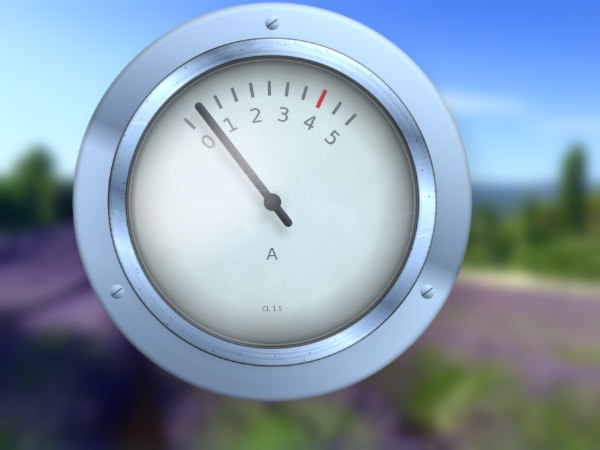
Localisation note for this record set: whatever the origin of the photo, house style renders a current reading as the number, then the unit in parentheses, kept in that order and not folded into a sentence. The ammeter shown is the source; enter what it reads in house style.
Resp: 0.5 (A)
